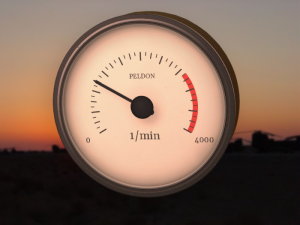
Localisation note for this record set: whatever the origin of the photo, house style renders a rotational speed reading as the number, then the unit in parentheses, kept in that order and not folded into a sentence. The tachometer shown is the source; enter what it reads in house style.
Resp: 1000 (rpm)
